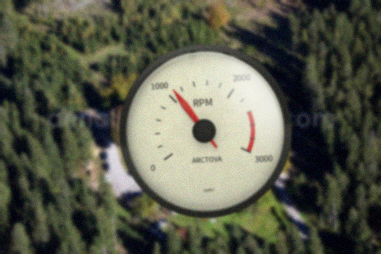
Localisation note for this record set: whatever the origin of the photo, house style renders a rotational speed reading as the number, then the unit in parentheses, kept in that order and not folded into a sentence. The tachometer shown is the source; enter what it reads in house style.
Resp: 1100 (rpm)
